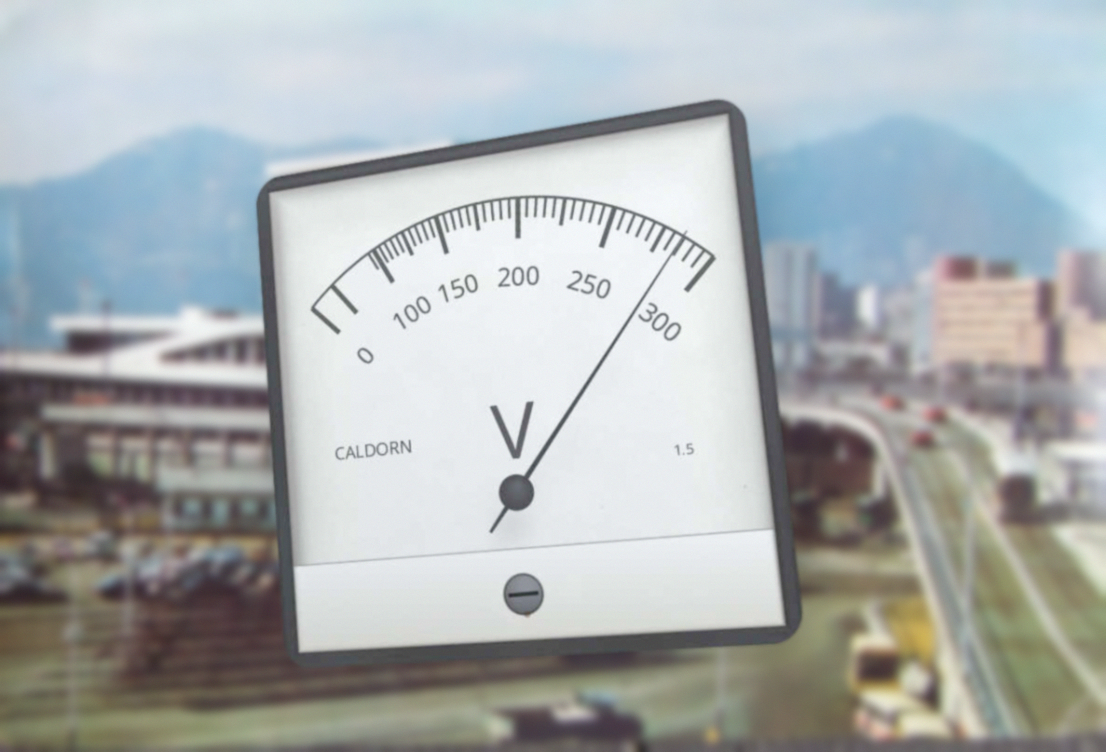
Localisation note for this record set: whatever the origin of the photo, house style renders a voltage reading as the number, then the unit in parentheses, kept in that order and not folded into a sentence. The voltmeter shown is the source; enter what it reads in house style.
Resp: 285 (V)
